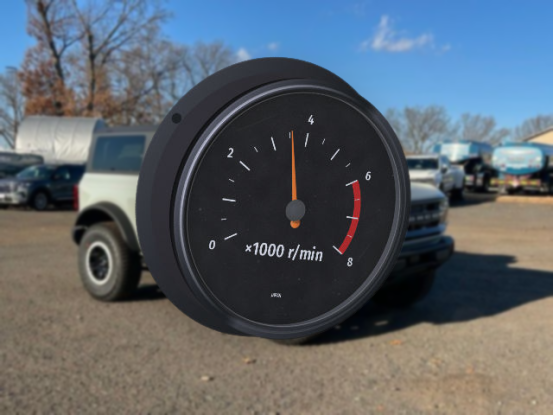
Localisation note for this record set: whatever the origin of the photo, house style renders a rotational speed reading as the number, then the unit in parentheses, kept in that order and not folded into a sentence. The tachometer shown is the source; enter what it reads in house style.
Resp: 3500 (rpm)
